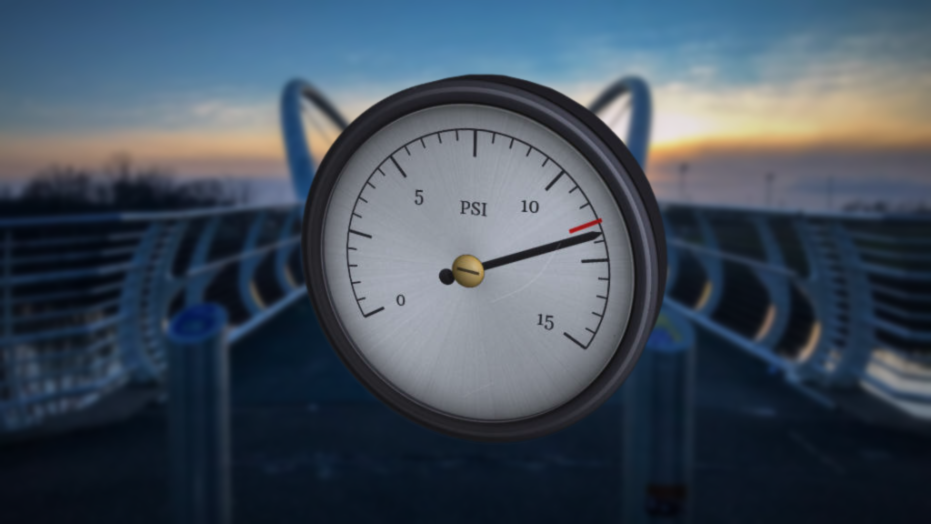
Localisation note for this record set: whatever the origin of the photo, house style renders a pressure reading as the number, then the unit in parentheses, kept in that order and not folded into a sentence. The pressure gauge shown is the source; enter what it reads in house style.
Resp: 11.75 (psi)
